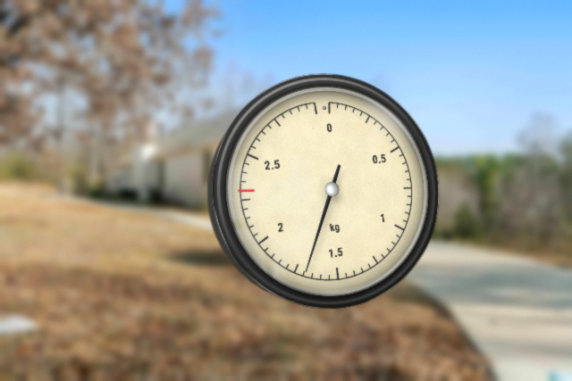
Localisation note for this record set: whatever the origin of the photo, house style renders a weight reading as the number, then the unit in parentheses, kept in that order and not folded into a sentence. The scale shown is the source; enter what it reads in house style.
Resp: 1.7 (kg)
